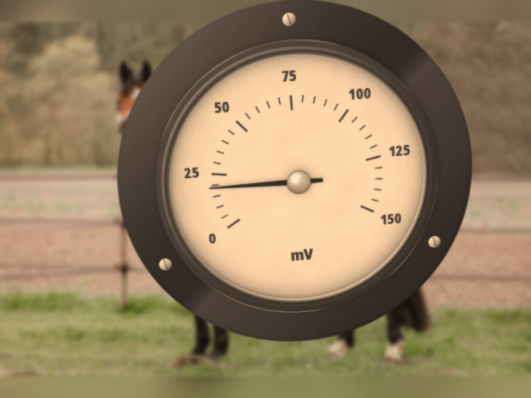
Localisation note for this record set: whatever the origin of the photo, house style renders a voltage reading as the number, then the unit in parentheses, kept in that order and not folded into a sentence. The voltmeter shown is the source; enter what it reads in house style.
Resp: 20 (mV)
